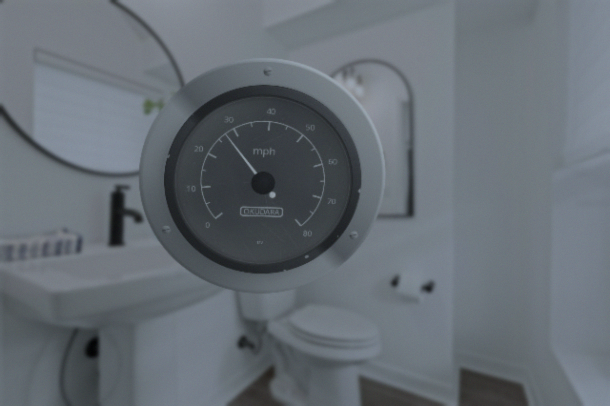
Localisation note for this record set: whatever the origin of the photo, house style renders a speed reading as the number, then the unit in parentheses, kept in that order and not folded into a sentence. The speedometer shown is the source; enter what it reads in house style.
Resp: 27.5 (mph)
